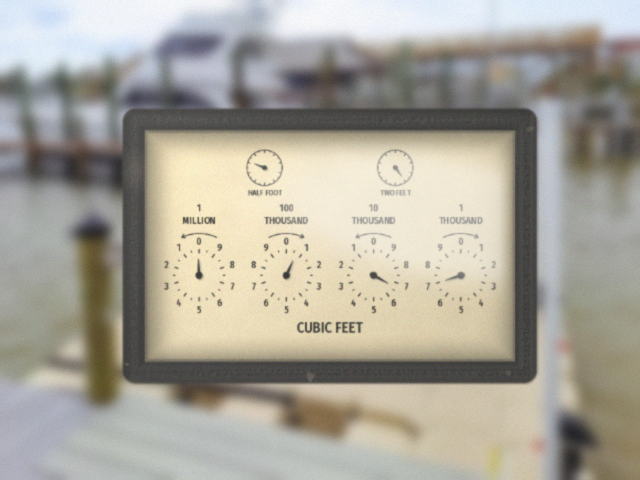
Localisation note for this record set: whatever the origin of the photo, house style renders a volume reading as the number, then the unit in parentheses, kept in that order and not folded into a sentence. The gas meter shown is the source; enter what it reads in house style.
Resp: 6700 (ft³)
